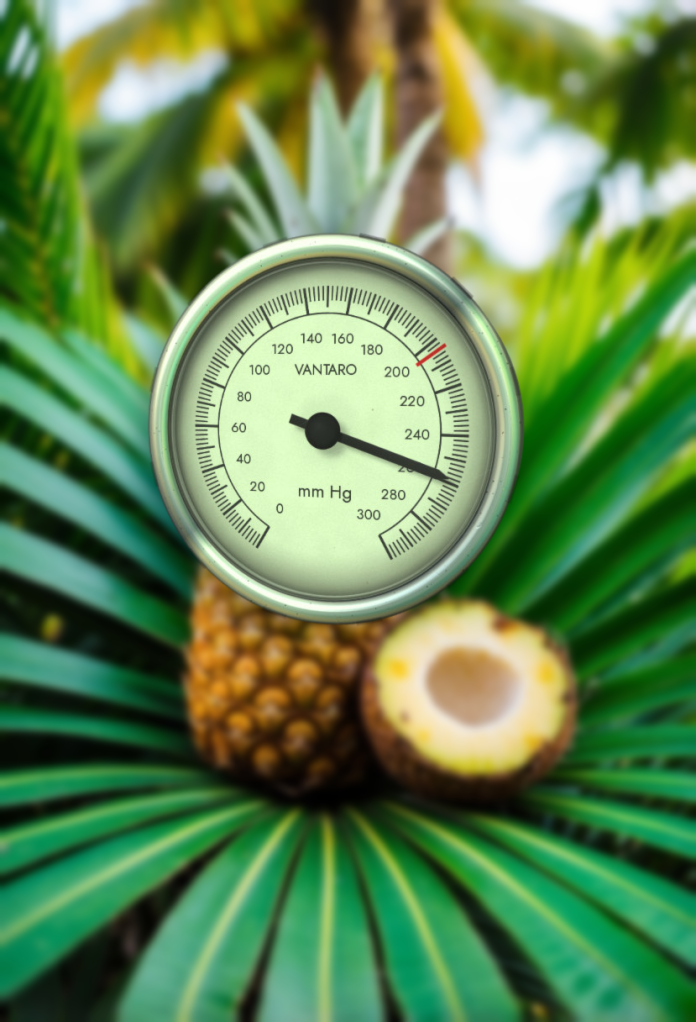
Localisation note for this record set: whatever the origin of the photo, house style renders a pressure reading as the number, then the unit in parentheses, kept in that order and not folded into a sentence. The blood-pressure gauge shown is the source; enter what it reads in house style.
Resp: 258 (mmHg)
